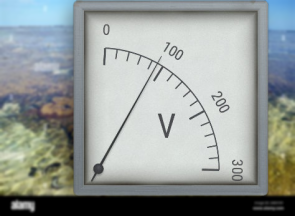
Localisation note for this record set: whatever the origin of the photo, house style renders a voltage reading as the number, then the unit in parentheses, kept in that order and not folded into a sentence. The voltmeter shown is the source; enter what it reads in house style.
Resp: 90 (V)
